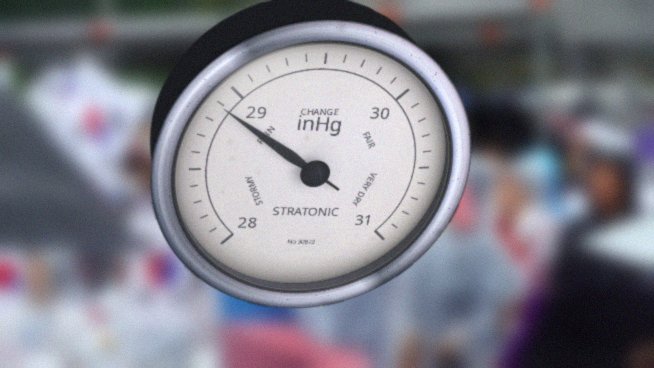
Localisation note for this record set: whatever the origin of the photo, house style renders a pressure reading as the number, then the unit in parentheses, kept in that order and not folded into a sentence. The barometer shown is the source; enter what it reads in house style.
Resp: 28.9 (inHg)
